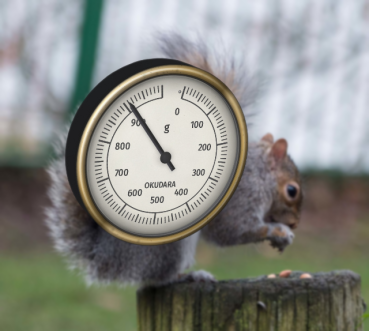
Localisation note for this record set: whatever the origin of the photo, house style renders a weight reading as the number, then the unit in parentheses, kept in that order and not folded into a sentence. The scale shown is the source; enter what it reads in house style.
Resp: 910 (g)
